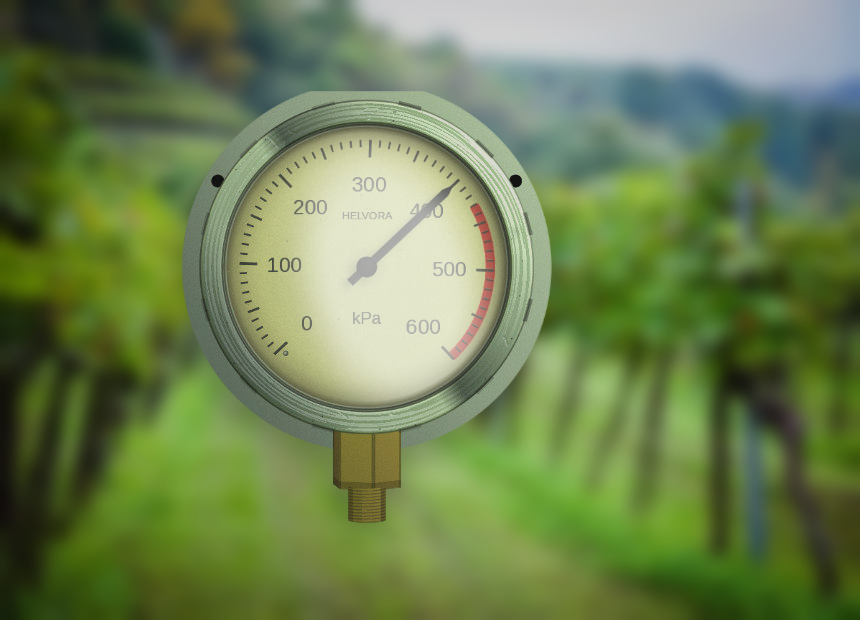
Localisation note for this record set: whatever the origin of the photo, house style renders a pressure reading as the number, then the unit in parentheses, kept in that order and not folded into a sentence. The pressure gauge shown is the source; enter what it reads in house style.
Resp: 400 (kPa)
